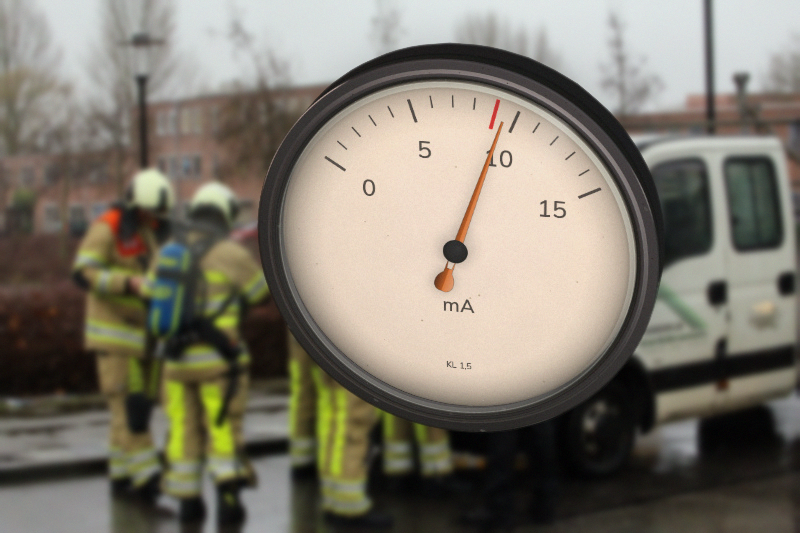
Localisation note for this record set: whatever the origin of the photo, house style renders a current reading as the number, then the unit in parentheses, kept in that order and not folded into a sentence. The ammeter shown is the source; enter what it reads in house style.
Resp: 9.5 (mA)
